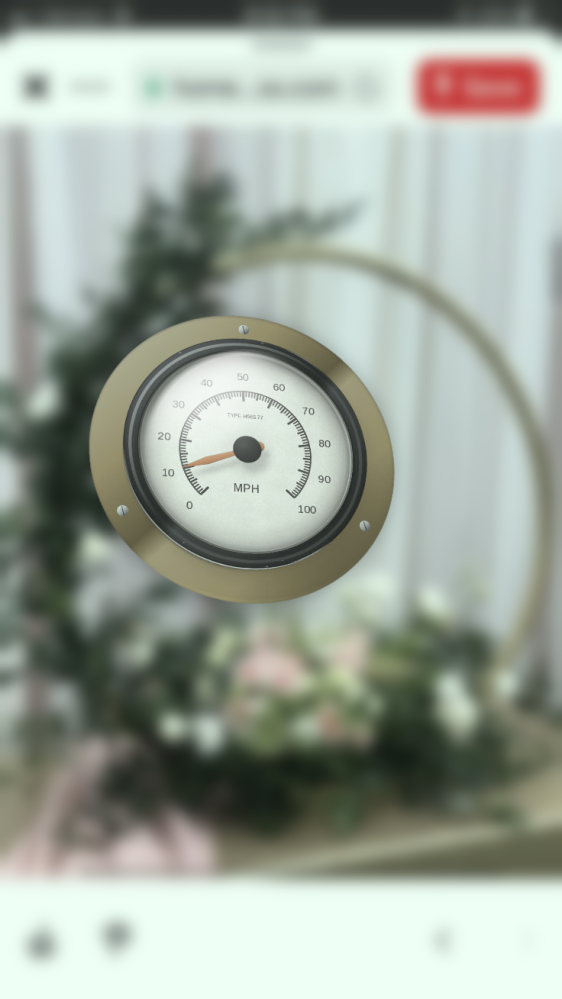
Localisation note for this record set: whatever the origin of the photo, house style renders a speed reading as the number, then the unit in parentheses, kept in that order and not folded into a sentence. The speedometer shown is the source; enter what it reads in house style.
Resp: 10 (mph)
